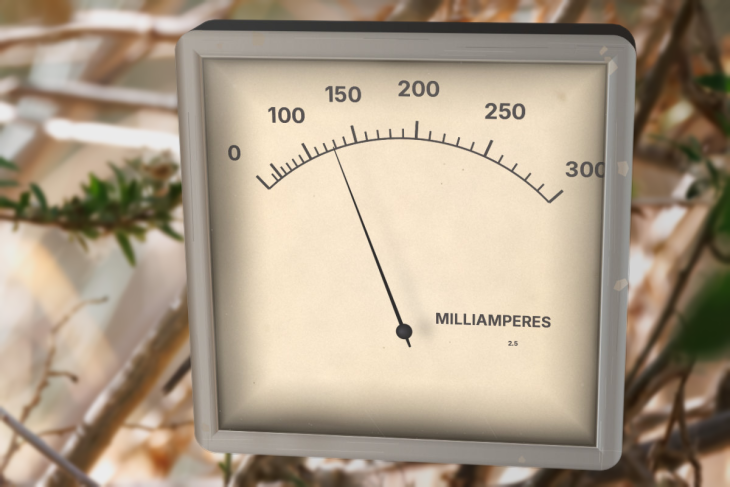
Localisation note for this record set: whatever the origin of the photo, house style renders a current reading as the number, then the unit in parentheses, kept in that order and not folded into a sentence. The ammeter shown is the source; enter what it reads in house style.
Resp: 130 (mA)
